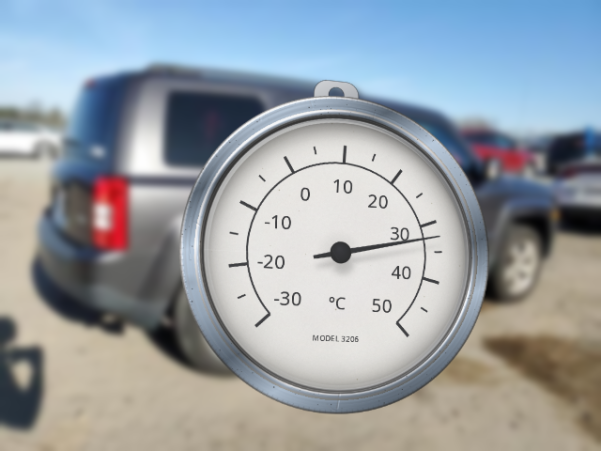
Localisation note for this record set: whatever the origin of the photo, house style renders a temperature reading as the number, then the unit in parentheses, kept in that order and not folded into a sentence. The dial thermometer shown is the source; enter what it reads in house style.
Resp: 32.5 (°C)
